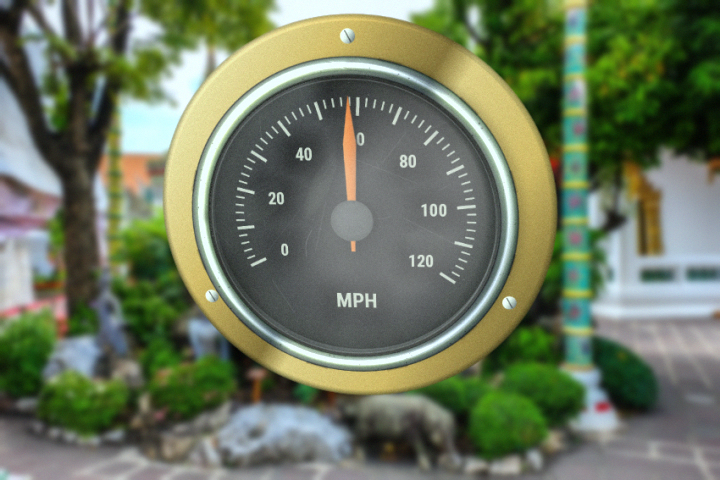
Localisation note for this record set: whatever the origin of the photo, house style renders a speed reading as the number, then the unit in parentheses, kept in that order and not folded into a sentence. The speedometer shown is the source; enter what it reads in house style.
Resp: 58 (mph)
